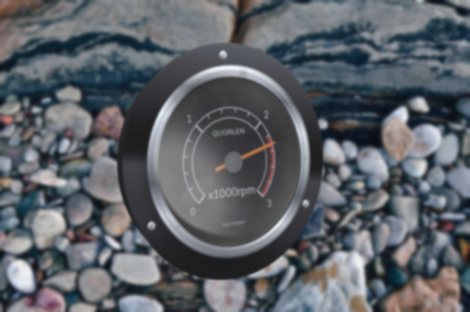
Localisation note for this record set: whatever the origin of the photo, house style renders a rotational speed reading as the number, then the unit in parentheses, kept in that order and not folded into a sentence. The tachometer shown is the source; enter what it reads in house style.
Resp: 2300 (rpm)
